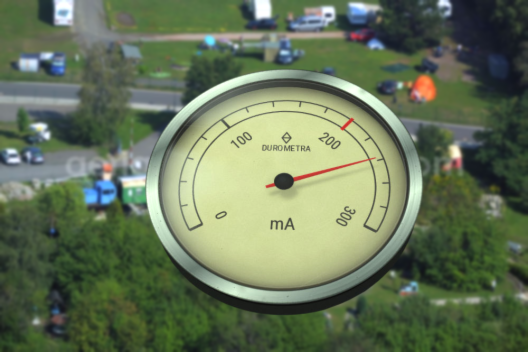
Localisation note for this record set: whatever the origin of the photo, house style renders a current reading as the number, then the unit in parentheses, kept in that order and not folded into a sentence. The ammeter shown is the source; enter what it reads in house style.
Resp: 240 (mA)
